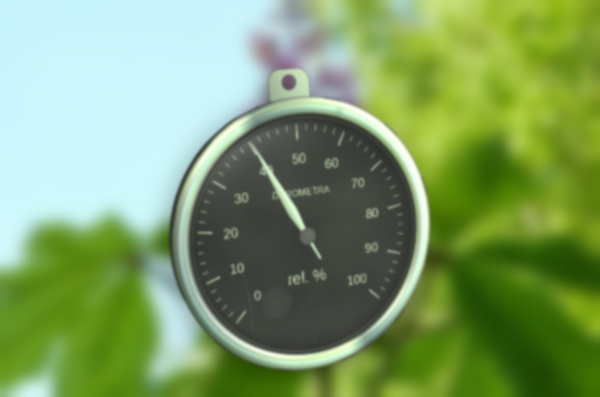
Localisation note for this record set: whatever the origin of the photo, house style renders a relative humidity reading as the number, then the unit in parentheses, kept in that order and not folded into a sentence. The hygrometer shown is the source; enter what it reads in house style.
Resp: 40 (%)
